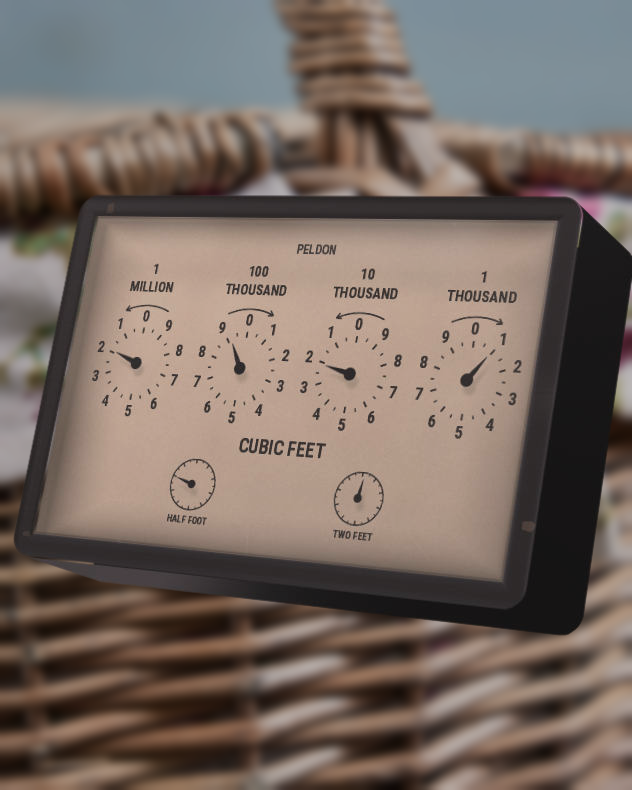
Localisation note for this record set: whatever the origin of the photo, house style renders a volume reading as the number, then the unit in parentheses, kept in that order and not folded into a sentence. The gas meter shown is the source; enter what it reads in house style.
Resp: 192100 (ft³)
